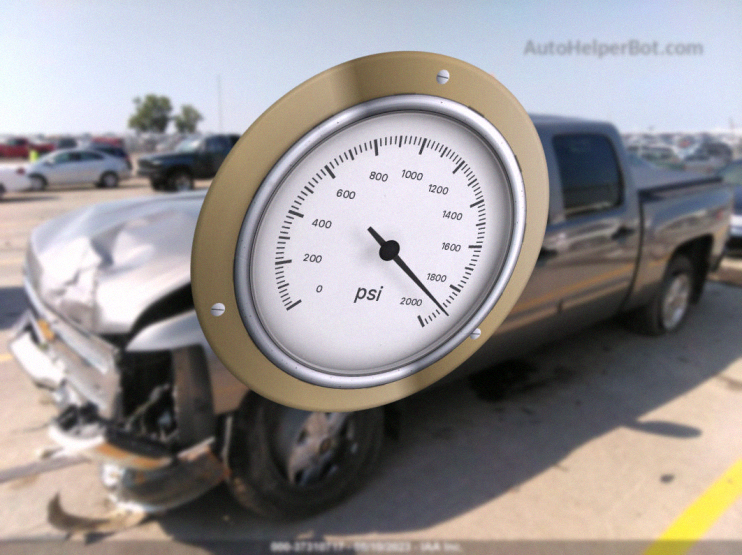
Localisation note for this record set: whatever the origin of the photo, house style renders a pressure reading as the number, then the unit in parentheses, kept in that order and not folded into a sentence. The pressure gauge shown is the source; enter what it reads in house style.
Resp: 1900 (psi)
